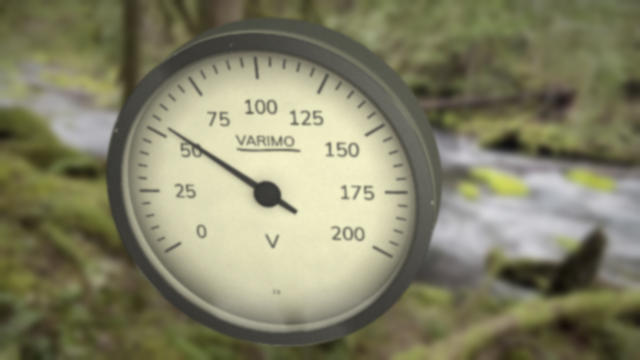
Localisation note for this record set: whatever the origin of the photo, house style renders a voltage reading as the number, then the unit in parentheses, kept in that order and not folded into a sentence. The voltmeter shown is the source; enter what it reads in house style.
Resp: 55 (V)
